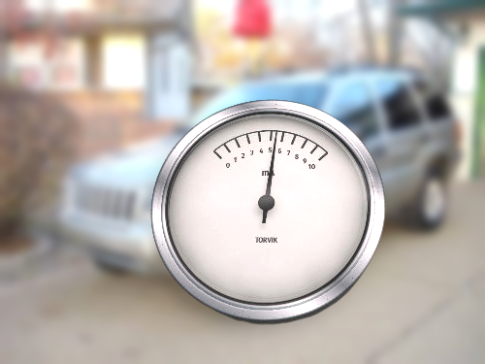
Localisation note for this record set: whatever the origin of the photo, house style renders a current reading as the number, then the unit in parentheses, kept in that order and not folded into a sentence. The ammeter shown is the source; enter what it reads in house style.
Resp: 5.5 (mA)
